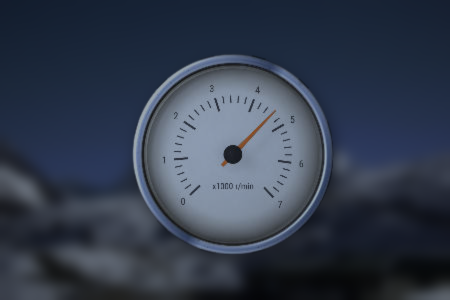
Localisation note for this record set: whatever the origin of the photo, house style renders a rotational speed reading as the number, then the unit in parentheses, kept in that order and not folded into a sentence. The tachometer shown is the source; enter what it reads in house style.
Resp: 4600 (rpm)
